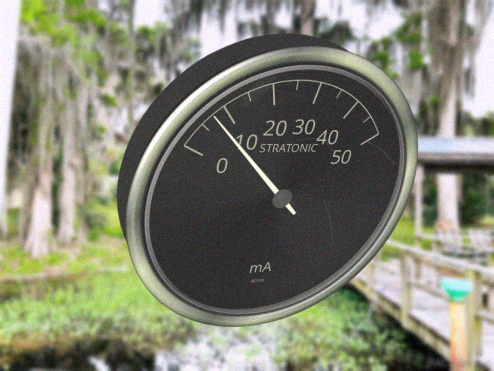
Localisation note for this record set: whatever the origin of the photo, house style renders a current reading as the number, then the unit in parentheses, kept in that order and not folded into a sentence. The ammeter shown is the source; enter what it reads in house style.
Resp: 7.5 (mA)
